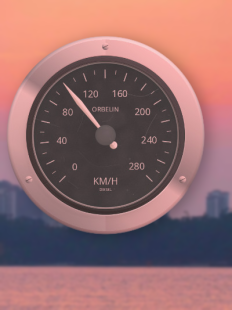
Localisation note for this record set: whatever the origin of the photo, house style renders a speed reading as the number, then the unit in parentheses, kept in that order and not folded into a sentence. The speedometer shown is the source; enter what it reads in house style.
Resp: 100 (km/h)
